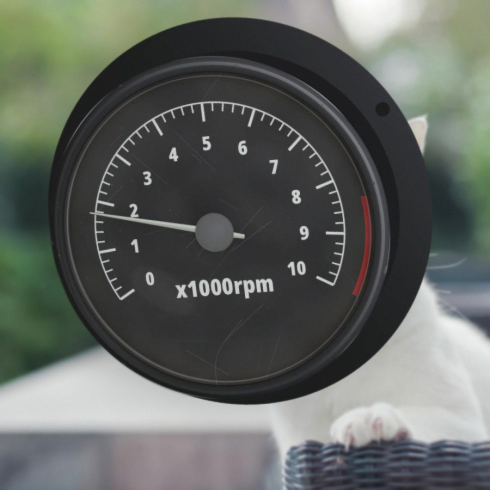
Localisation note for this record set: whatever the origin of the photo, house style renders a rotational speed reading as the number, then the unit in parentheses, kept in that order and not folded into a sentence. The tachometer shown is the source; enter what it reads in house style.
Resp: 1800 (rpm)
